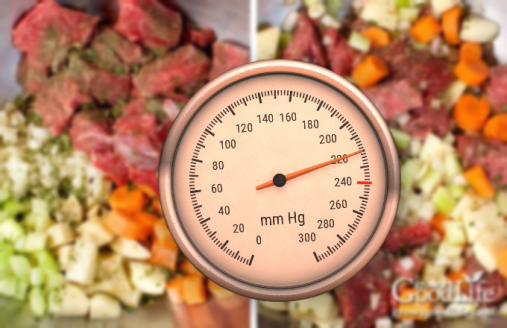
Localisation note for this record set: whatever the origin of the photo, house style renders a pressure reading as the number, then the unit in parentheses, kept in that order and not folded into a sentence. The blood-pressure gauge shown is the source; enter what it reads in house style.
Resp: 220 (mmHg)
